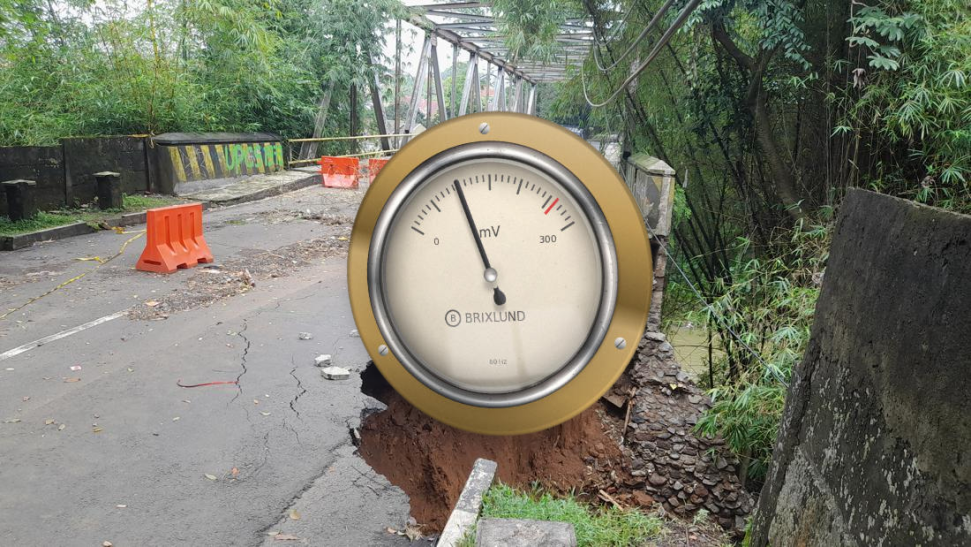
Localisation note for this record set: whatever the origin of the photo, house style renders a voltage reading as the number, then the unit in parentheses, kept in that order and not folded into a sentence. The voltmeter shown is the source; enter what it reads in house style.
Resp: 100 (mV)
